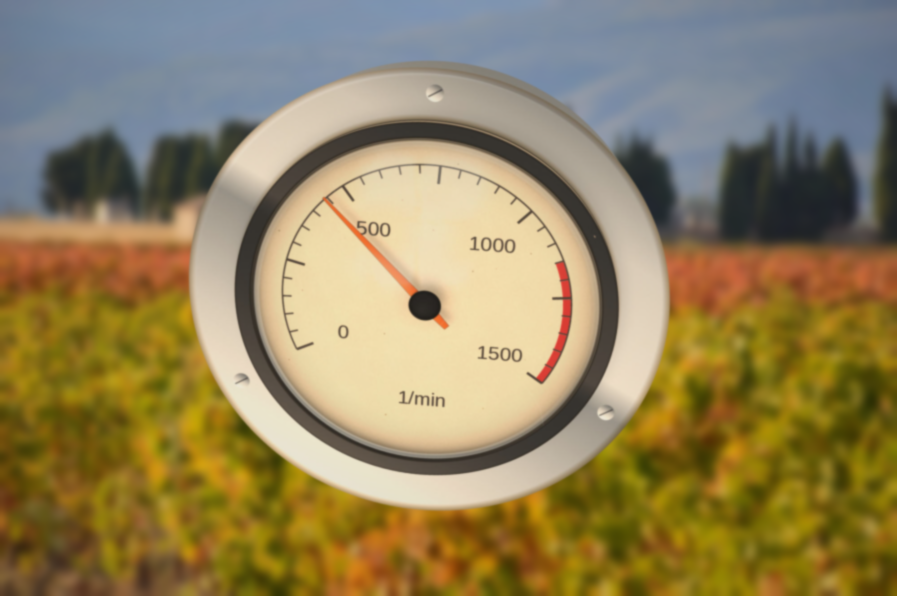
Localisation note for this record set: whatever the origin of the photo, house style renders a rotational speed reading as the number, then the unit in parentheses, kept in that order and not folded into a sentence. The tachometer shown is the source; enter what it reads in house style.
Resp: 450 (rpm)
